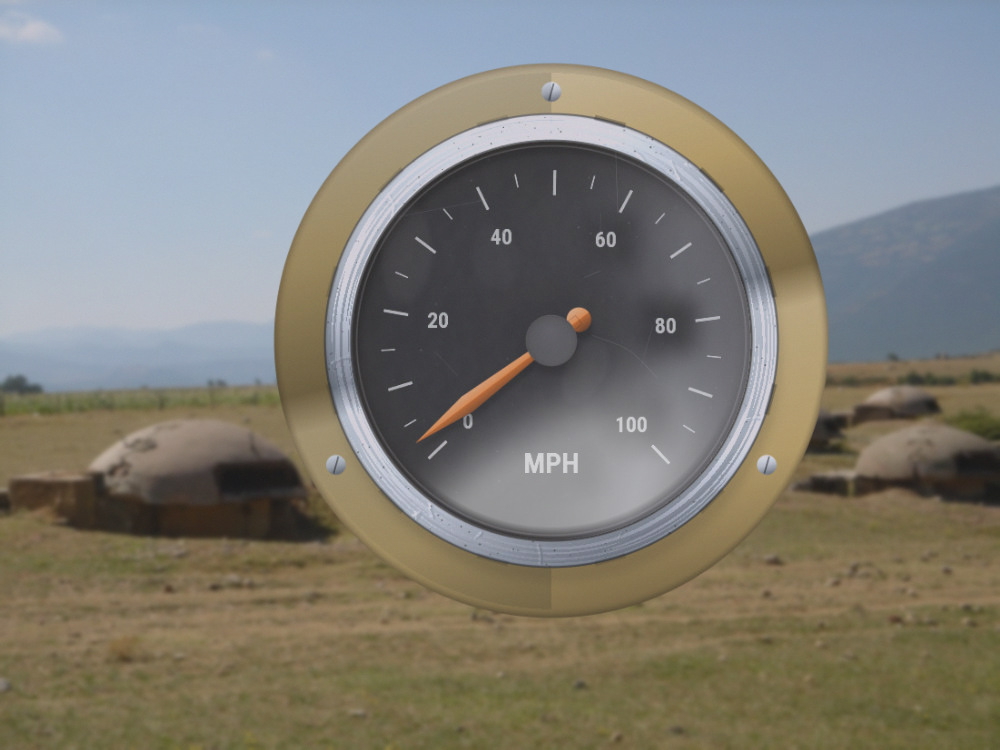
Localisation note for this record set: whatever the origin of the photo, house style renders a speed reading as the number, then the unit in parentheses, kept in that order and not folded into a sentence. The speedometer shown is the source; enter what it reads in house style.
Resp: 2.5 (mph)
